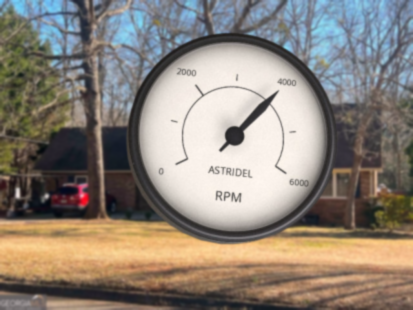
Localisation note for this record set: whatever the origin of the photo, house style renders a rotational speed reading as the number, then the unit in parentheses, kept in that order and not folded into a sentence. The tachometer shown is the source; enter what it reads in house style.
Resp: 4000 (rpm)
